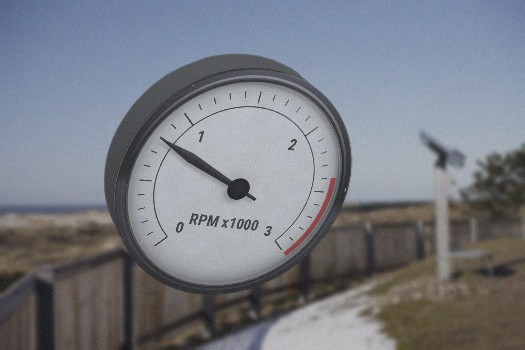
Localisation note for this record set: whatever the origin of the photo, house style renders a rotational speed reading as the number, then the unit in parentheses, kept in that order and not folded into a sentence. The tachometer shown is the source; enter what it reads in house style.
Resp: 800 (rpm)
